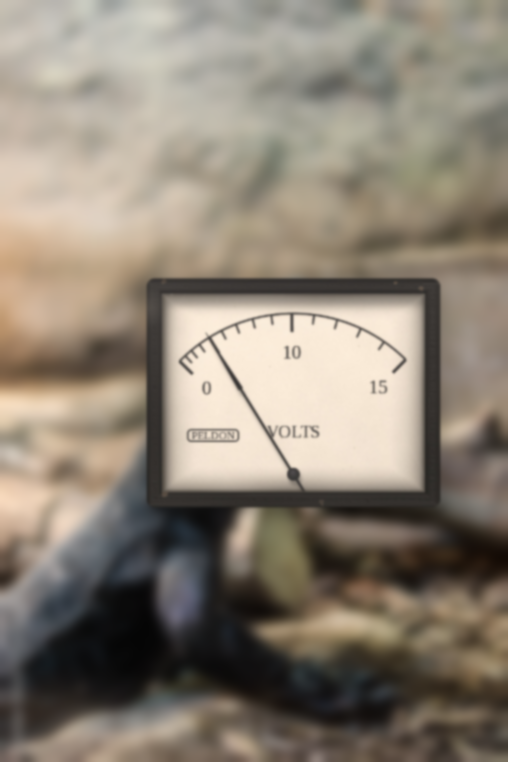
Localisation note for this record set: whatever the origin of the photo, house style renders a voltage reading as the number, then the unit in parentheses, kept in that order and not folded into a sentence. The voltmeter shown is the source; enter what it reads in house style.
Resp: 5 (V)
